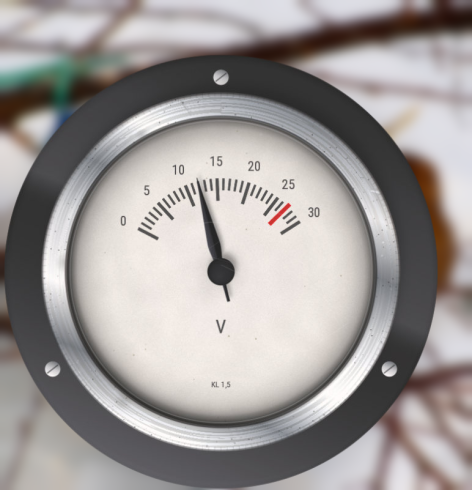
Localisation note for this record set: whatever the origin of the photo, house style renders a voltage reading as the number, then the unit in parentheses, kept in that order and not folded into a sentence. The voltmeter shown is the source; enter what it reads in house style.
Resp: 12 (V)
